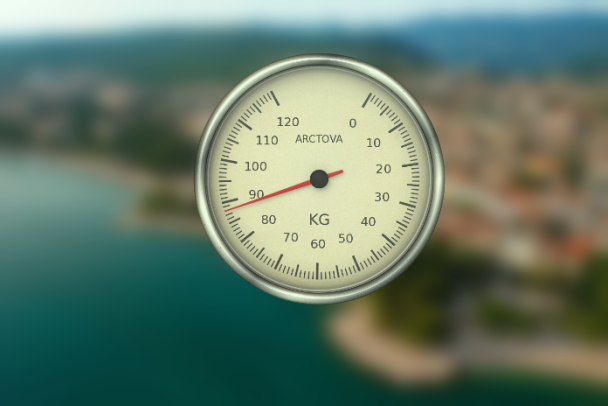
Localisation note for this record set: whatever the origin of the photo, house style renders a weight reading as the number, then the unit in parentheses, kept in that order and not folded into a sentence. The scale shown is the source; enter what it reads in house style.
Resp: 88 (kg)
